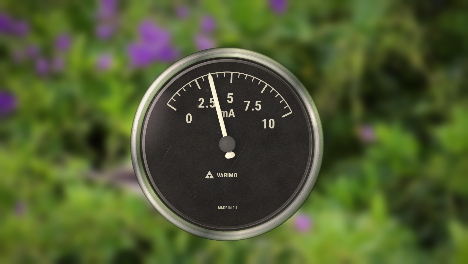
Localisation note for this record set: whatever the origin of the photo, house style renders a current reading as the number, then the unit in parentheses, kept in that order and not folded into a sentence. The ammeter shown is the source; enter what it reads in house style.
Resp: 3.5 (mA)
